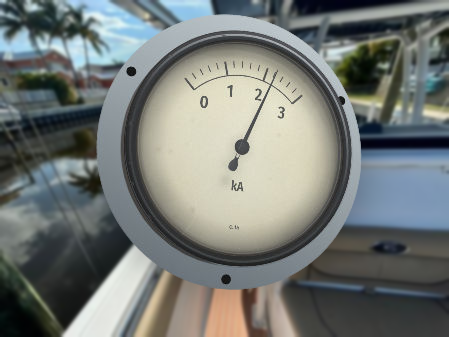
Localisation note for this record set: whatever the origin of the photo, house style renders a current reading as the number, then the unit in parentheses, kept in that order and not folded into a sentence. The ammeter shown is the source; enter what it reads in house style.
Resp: 2.2 (kA)
